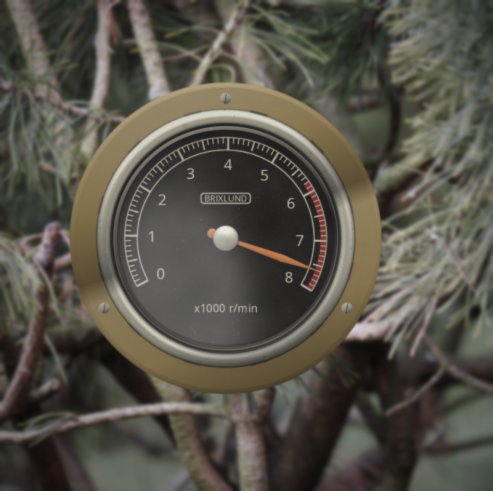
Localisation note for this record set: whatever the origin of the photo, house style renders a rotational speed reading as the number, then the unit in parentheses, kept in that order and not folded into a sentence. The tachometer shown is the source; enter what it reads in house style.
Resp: 7600 (rpm)
